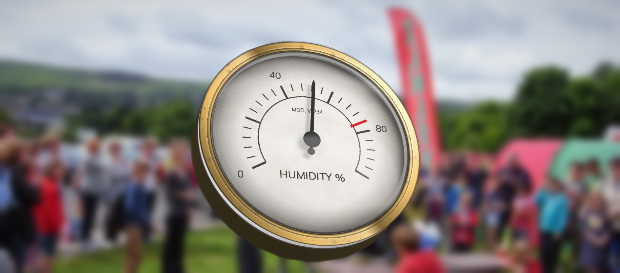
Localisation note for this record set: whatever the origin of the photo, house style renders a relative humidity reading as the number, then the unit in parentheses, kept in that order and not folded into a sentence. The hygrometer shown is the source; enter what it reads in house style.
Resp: 52 (%)
